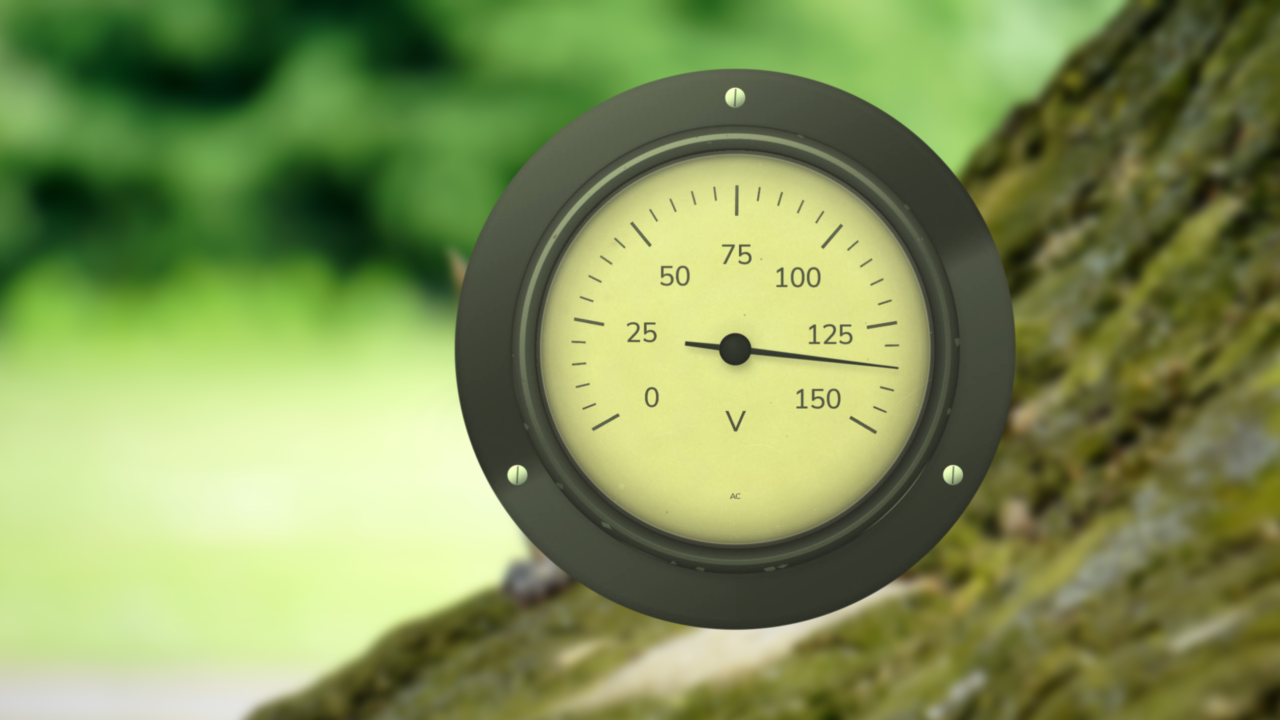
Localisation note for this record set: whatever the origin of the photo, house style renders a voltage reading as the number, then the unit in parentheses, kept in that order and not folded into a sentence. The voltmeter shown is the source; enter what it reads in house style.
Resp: 135 (V)
